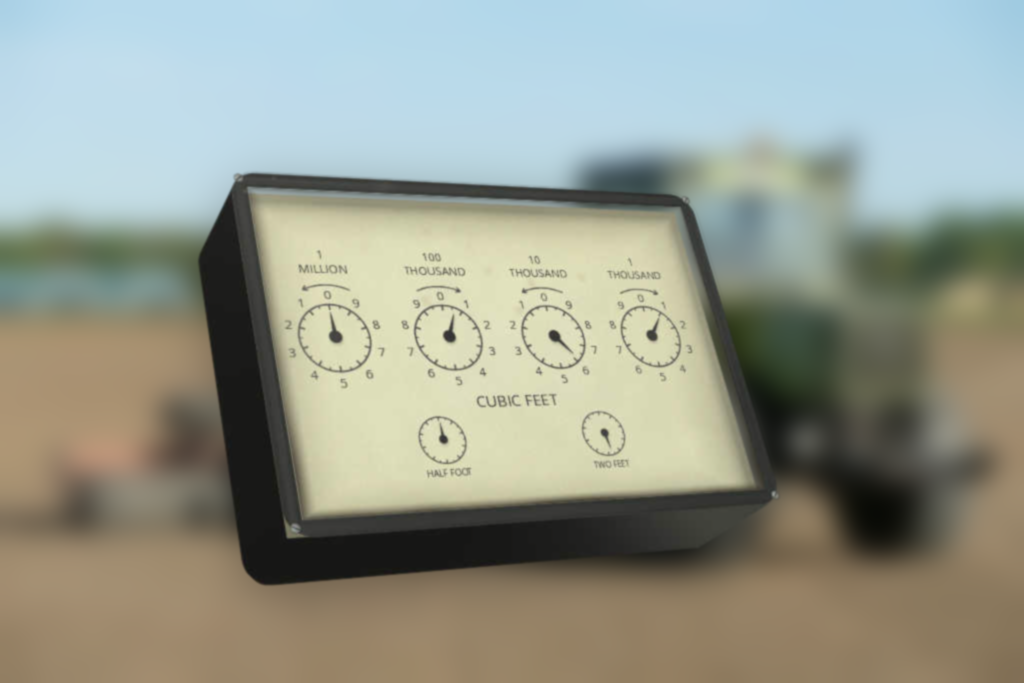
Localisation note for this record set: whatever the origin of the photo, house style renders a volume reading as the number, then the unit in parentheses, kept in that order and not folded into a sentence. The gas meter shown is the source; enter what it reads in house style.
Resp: 6100 (ft³)
